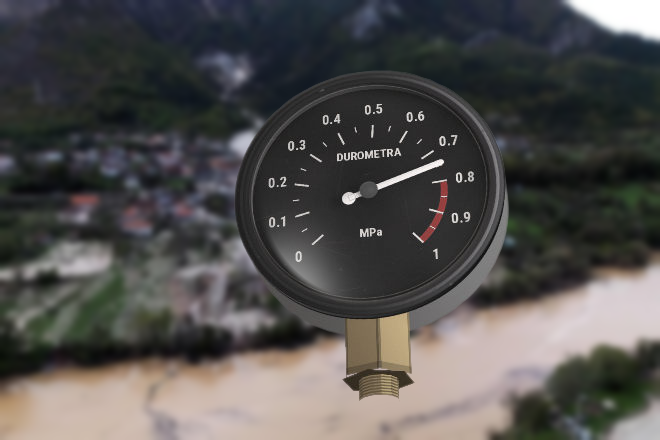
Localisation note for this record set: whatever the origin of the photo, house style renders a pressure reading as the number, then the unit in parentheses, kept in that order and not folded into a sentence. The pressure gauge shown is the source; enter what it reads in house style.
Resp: 0.75 (MPa)
